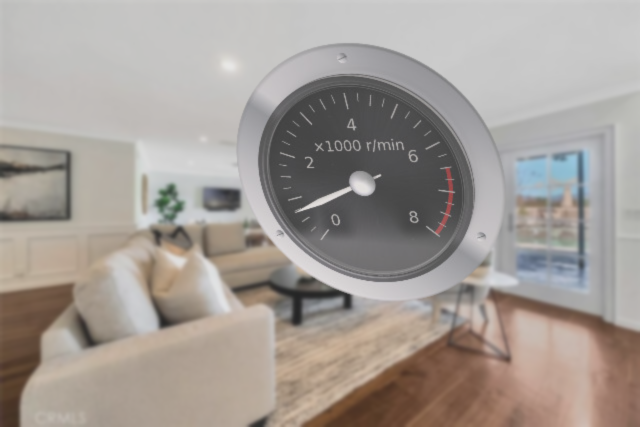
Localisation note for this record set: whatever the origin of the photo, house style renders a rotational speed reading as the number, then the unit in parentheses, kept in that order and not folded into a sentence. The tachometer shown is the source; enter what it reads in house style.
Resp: 750 (rpm)
